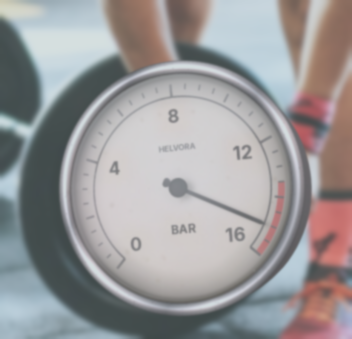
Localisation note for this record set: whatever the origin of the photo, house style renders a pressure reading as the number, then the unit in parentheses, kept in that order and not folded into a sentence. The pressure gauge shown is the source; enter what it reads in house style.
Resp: 15 (bar)
